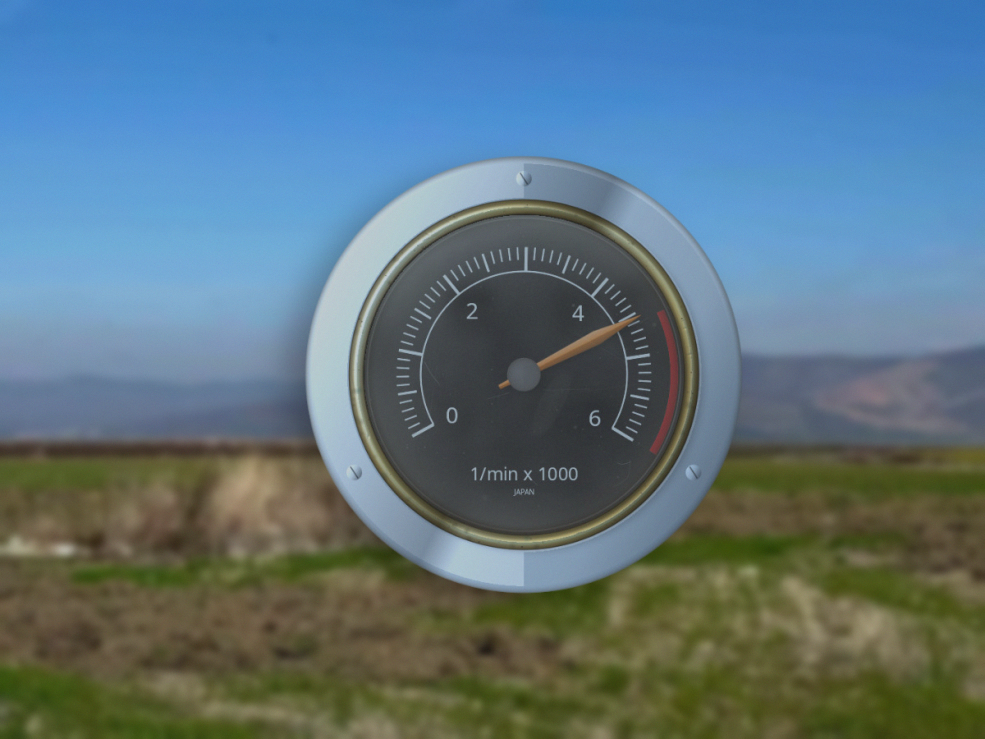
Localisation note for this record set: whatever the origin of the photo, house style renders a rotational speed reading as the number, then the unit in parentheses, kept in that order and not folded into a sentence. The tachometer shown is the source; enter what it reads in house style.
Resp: 4550 (rpm)
